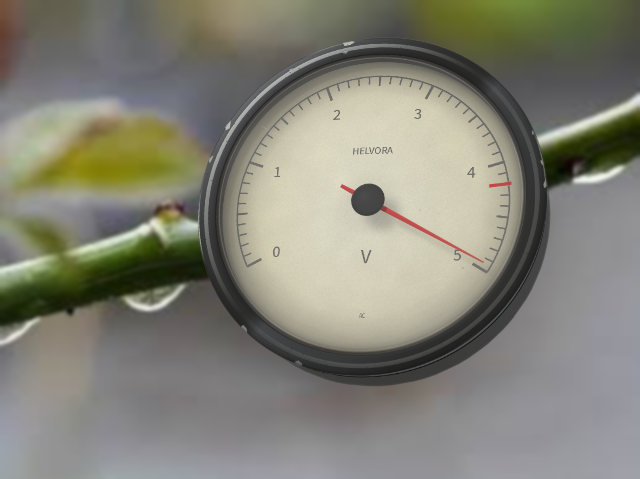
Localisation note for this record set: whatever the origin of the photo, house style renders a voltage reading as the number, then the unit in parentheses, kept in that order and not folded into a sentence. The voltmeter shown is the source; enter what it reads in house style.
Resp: 4.95 (V)
